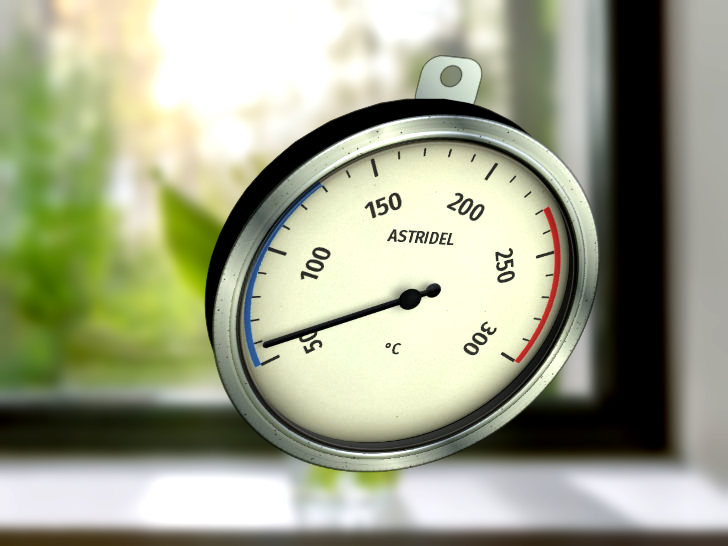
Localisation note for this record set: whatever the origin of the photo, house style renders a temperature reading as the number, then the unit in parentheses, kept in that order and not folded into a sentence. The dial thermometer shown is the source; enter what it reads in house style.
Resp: 60 (°C)
